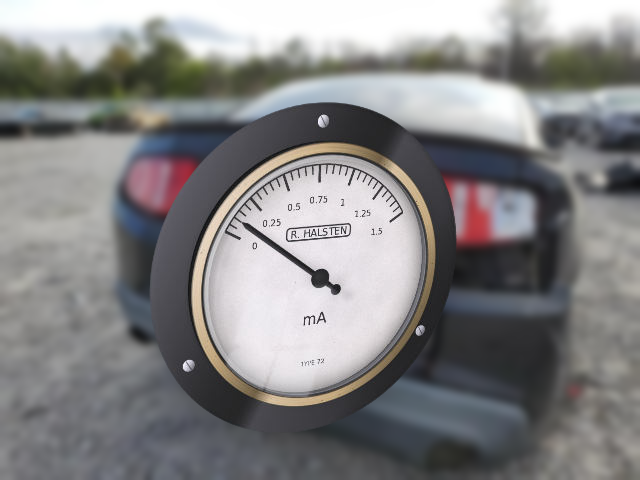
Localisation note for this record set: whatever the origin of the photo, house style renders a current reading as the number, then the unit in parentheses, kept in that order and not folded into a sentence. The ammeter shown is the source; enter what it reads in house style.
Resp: 0.1 (mA)
